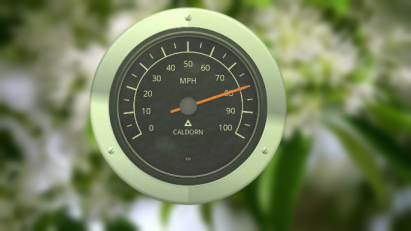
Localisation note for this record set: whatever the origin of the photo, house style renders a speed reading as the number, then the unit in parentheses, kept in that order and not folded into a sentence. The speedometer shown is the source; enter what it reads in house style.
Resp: 80 (mph)
